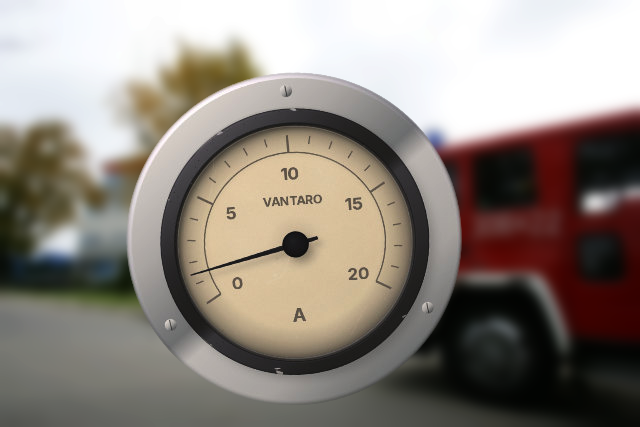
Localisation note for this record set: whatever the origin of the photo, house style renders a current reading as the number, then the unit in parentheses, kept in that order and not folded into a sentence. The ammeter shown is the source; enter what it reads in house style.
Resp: 1.5 (A)
